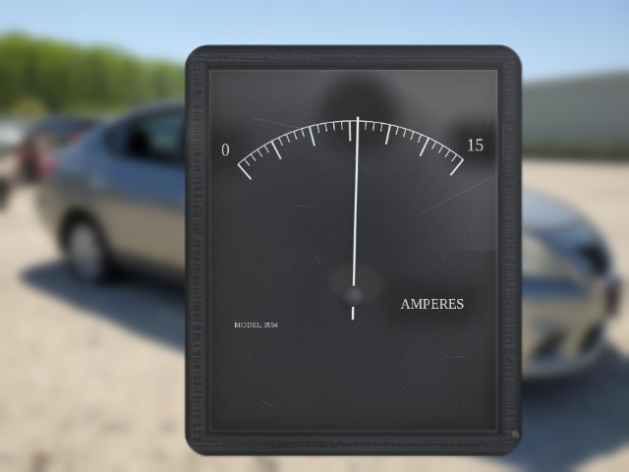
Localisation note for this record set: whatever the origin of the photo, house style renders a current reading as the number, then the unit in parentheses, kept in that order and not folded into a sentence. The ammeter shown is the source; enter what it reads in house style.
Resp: 8 (A)
